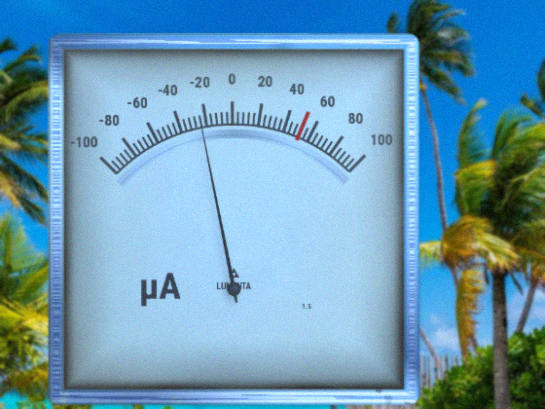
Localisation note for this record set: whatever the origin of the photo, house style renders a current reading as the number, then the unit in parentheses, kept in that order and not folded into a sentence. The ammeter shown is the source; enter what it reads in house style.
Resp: -24 (µA)
